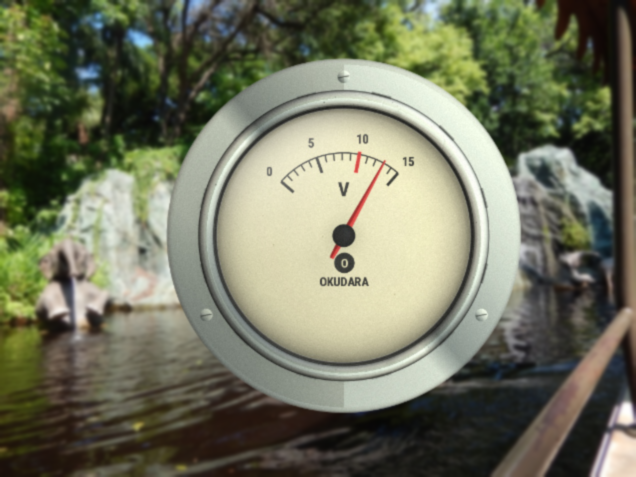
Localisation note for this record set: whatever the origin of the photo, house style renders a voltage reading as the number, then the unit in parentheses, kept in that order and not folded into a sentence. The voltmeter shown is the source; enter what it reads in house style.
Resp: 13 (V)
